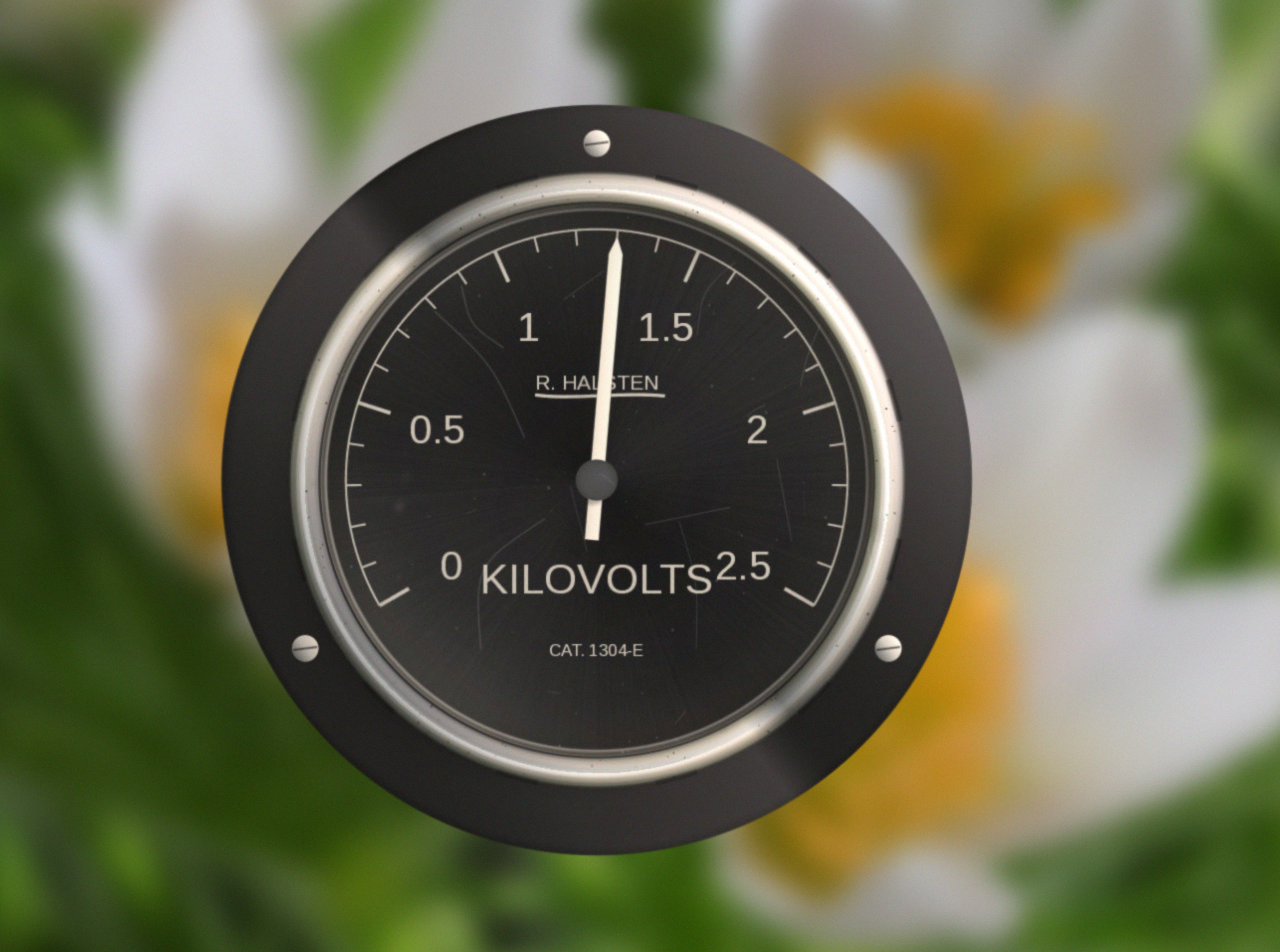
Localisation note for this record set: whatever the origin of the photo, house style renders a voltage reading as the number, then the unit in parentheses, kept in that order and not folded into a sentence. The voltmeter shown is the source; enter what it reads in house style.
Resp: 1.3 (kV)
